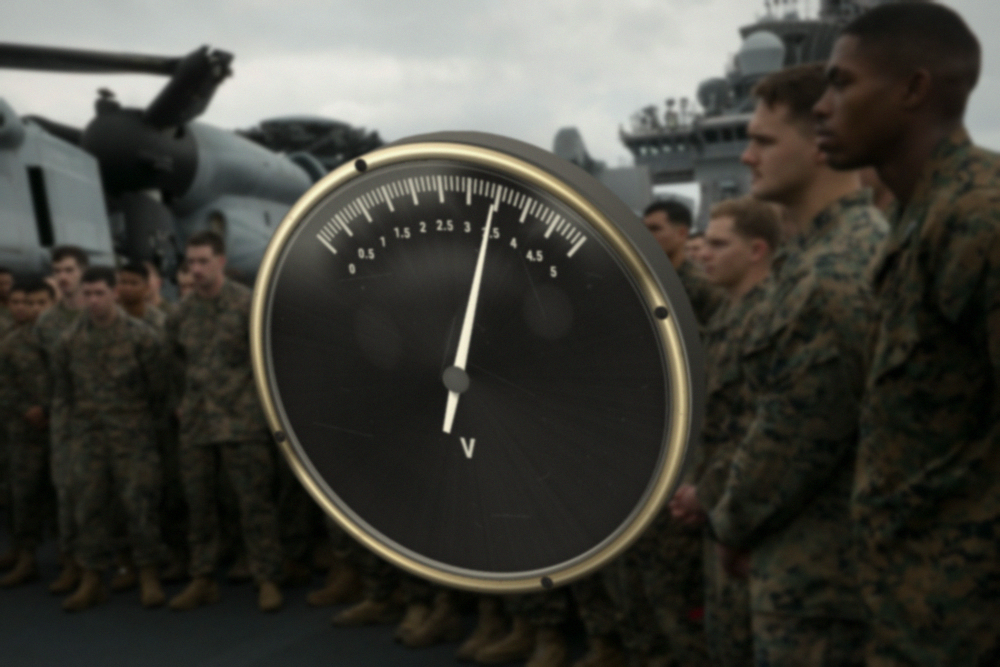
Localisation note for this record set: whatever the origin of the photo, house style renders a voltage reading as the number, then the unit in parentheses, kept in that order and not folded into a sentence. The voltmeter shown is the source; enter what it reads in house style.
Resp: 3.5 (V)
